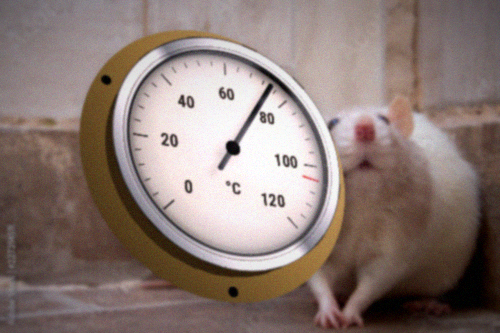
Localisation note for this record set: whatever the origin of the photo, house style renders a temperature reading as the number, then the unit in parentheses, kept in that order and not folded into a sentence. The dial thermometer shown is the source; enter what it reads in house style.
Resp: 74 (°C)
